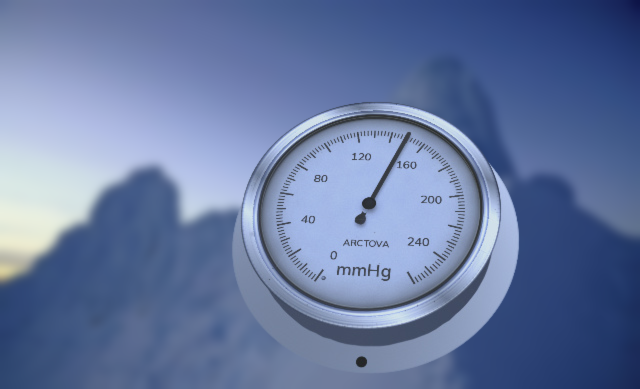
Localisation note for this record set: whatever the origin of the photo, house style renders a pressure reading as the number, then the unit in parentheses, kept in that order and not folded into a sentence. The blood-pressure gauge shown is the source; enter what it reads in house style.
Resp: 150 (mmHg)
